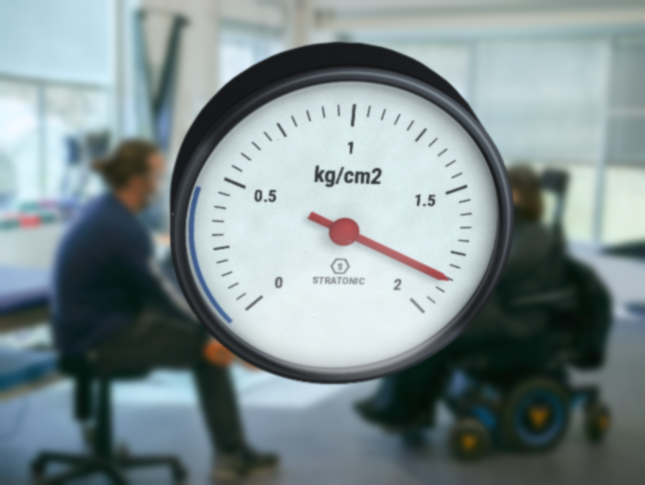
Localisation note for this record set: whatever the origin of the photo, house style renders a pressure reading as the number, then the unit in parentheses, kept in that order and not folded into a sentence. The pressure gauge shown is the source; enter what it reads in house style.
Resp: 1.85 (kg/cm²)
